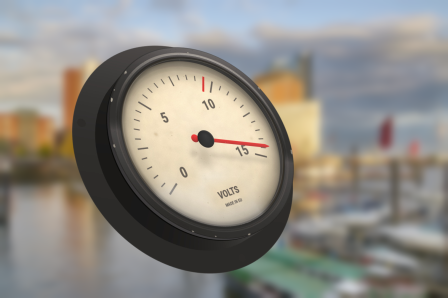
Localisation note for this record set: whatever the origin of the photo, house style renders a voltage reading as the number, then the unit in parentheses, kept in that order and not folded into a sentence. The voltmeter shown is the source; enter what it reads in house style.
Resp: 14.5 (V)
